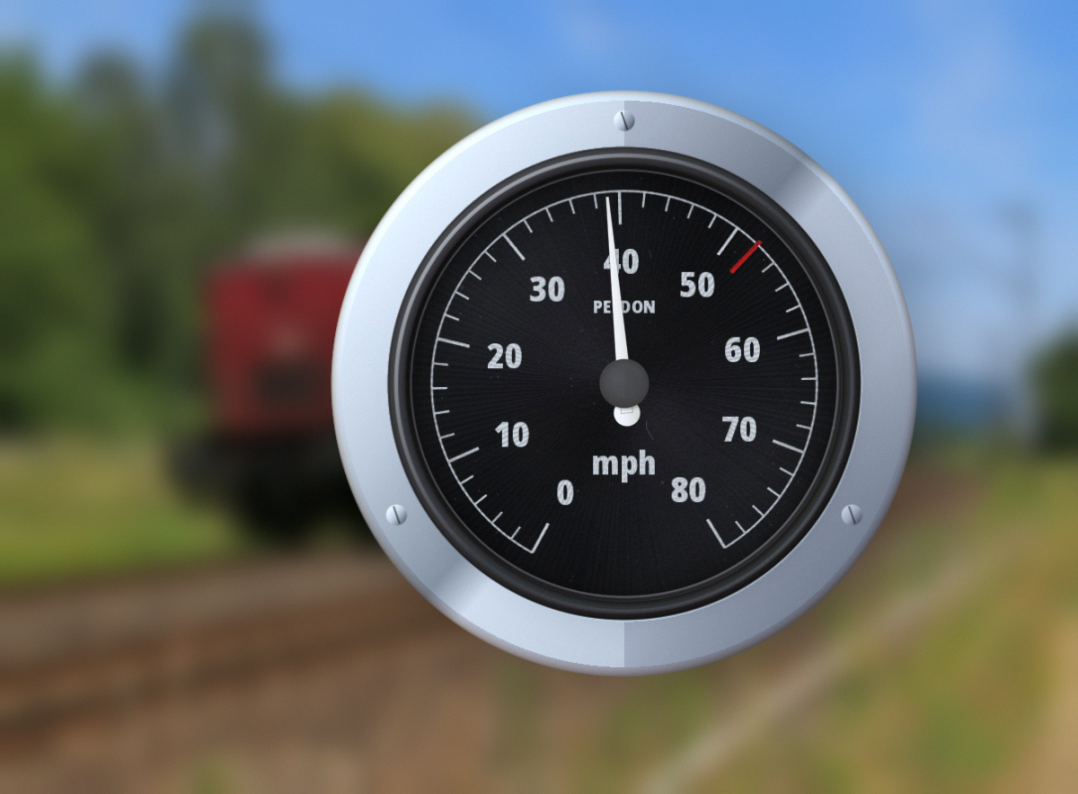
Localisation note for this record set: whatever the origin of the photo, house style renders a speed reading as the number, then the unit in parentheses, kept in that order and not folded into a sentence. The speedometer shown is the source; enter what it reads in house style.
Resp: 39 (mph)
